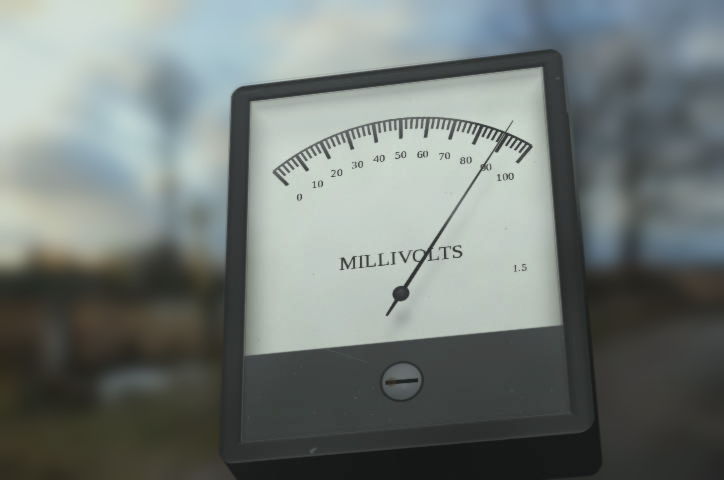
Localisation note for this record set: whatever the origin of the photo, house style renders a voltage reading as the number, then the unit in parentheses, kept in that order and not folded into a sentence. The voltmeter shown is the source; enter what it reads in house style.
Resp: 90 (mV)
